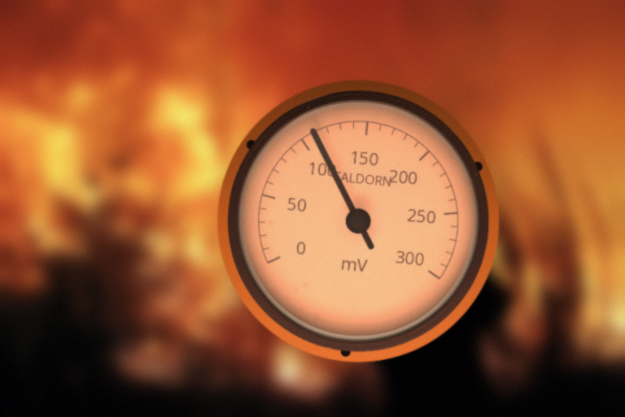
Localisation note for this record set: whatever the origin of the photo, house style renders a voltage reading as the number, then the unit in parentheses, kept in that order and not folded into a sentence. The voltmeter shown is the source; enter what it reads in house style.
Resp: 110 (mV)
